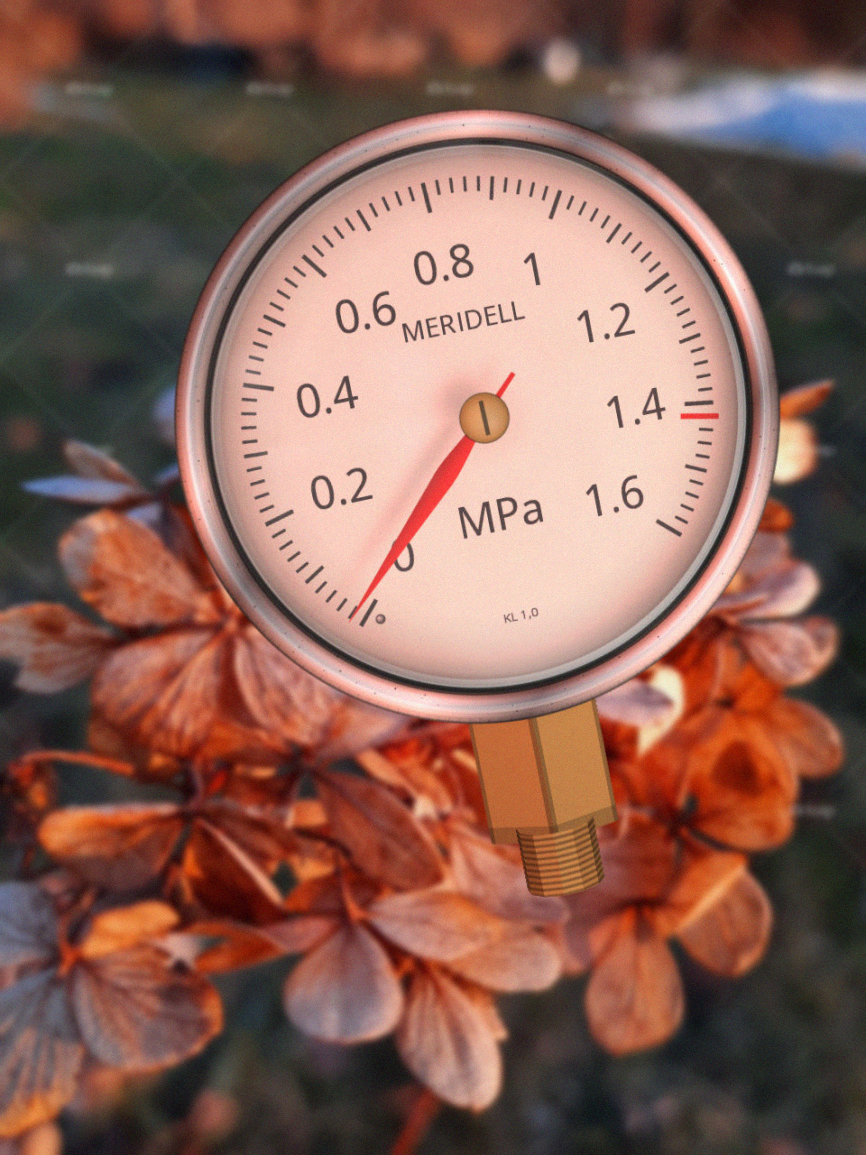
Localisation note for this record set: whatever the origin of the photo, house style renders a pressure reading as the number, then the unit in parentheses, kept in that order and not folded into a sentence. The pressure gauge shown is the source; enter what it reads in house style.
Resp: 0.02 (MPa)
